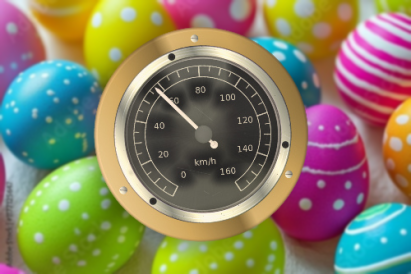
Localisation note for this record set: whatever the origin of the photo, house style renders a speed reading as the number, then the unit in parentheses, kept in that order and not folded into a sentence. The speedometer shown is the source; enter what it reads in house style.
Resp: 57.5 (km/h)
